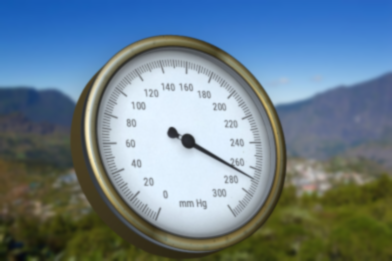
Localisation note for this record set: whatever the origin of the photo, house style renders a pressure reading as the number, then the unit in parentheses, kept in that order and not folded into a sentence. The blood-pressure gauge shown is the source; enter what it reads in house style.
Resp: 270 (mmHg)
